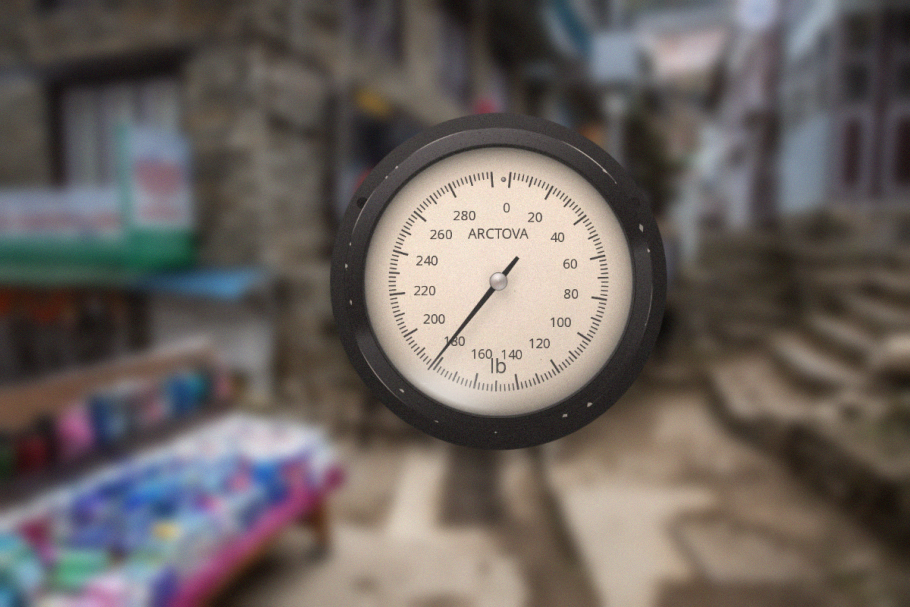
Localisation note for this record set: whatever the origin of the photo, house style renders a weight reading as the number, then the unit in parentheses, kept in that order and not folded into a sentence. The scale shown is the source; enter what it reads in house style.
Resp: 182 (lb)
